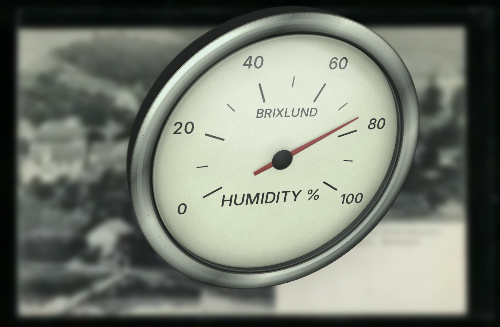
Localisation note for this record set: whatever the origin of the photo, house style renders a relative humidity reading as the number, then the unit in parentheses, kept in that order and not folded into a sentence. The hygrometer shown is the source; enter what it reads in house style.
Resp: 75 (%)
